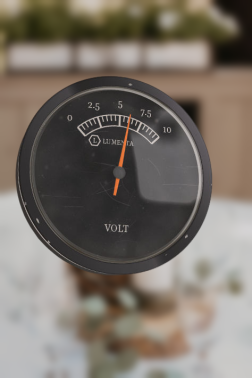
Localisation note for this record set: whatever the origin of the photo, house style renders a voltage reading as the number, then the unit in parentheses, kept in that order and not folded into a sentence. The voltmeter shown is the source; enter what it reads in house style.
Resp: 6 (V)
